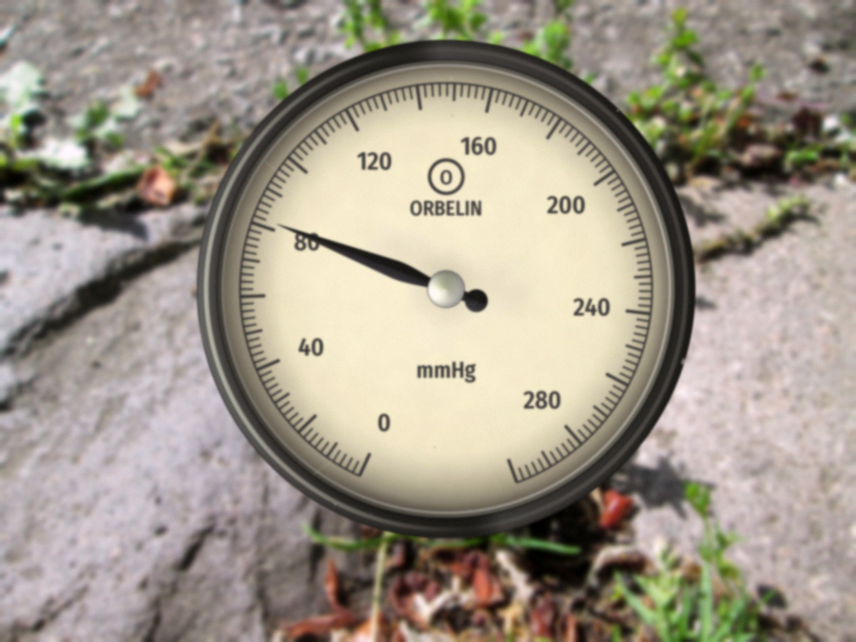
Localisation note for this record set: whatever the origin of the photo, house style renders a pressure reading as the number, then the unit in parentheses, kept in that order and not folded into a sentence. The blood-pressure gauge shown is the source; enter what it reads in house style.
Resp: 82 (mmHg)
